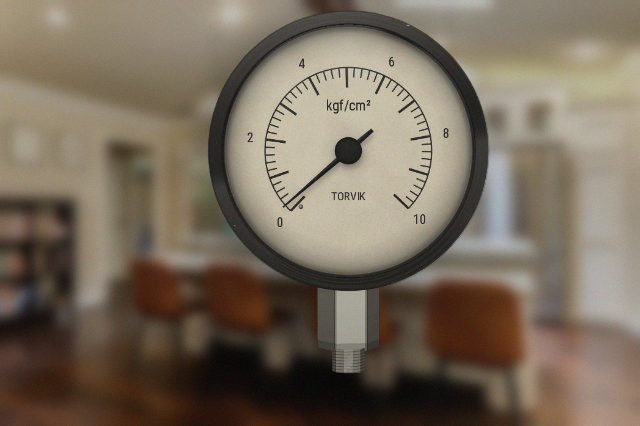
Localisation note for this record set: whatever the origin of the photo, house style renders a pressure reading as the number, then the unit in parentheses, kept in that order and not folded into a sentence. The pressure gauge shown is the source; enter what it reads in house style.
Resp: 0.2 (kg/cm²)
